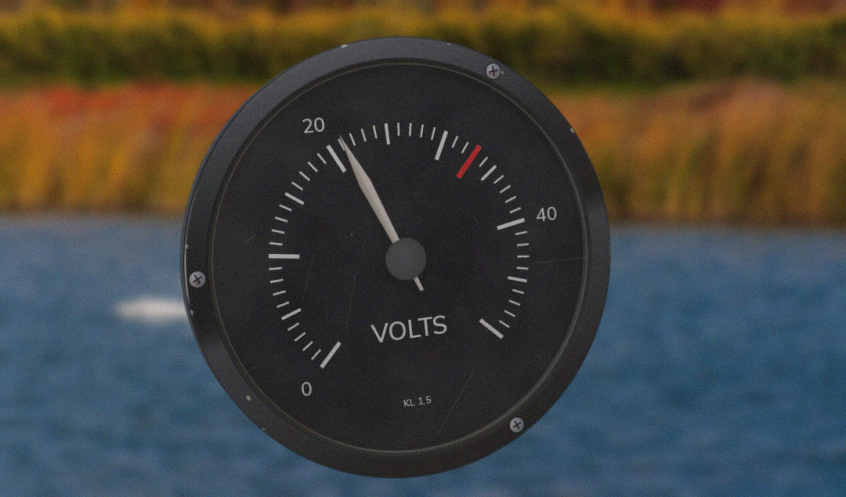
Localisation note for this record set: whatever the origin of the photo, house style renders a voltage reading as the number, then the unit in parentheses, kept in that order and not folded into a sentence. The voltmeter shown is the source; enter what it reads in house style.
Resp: 21 (V)
